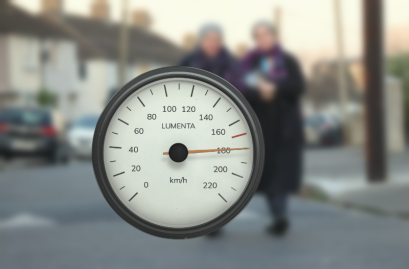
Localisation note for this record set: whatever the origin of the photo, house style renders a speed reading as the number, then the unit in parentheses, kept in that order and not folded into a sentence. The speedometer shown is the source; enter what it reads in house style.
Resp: 180 (km/h)
